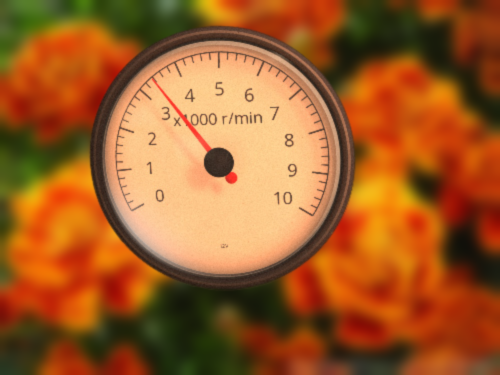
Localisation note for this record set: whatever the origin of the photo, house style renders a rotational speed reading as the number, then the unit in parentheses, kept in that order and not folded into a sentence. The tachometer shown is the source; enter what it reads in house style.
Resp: 3400 (rpm)
